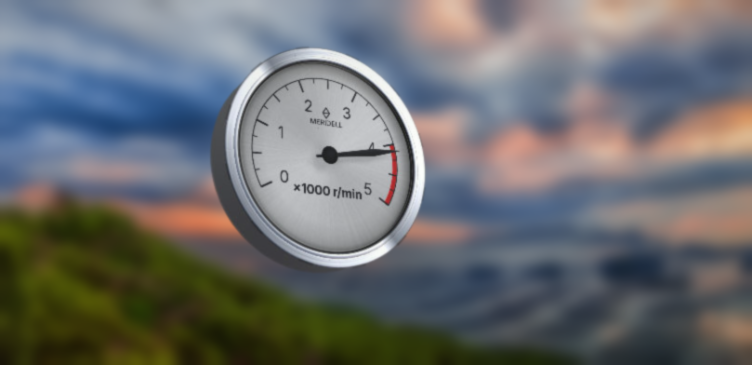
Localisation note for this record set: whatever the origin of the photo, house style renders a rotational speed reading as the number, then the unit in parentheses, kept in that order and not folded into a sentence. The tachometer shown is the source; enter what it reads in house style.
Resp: 4125 (rpm)
